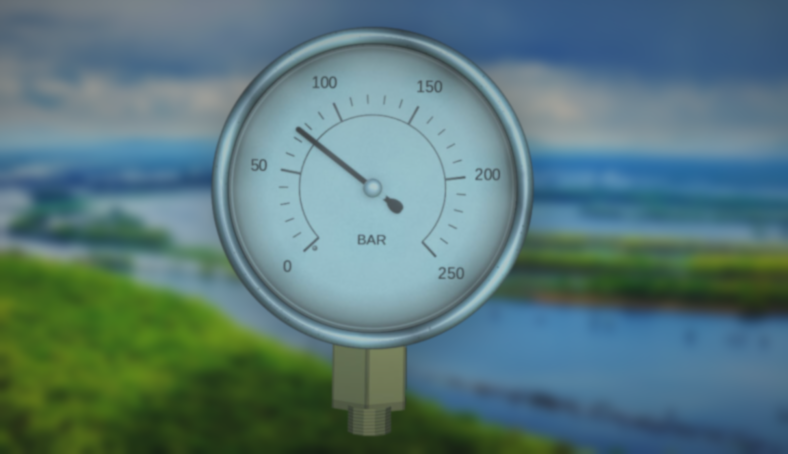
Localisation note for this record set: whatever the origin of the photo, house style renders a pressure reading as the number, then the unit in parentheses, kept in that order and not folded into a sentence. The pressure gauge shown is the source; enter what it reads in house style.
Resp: 75 (bar)
